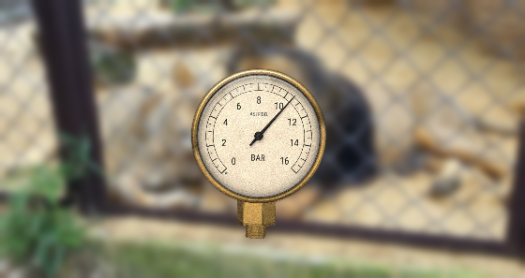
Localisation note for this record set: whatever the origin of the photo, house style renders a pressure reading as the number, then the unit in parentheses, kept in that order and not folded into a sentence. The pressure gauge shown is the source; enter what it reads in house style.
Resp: 10.5 (bar)
